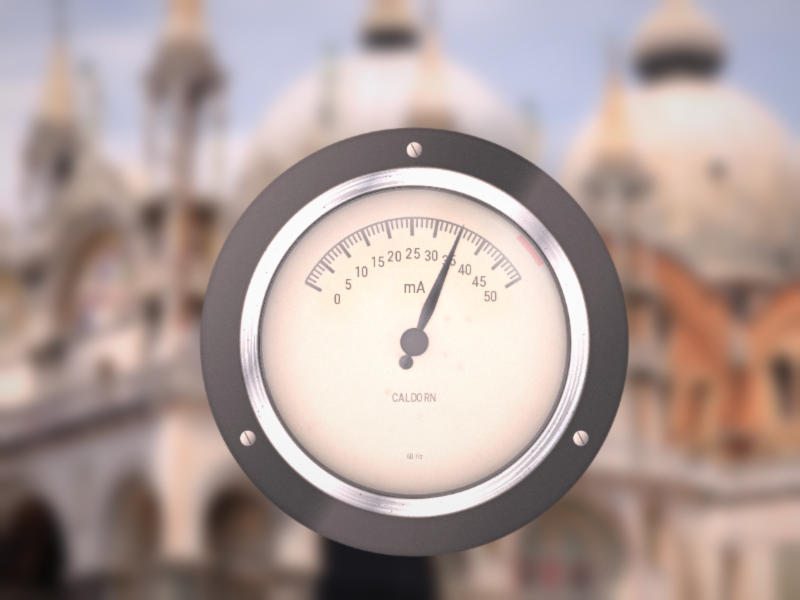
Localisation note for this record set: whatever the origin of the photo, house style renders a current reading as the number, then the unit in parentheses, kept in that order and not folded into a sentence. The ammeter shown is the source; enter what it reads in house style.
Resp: 35 (mA)
